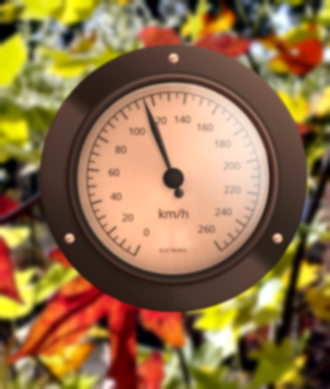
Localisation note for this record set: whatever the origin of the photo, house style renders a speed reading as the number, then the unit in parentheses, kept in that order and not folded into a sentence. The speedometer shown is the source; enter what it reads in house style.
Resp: 115 (km/h)
